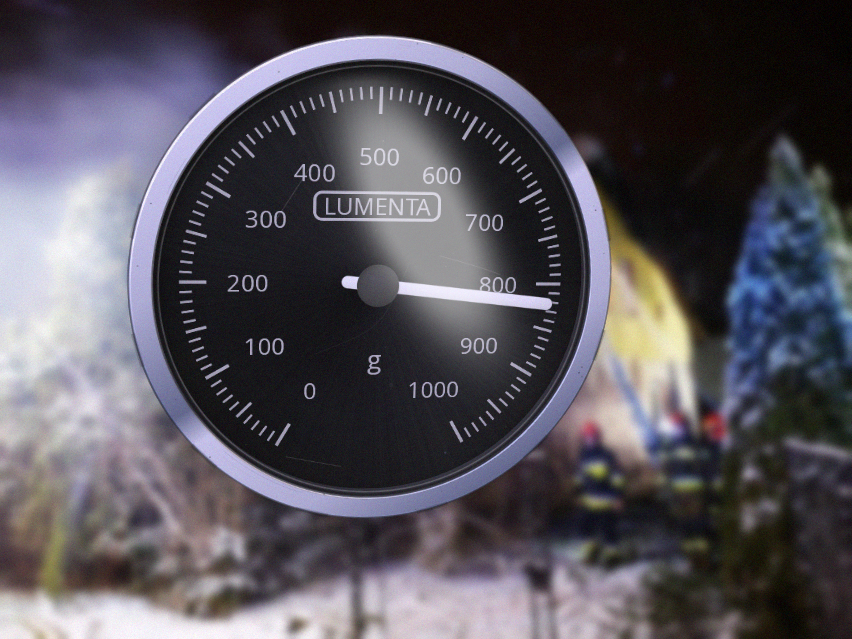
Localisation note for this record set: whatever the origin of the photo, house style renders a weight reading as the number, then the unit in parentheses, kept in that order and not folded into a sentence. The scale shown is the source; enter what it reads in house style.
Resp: 820 (g)
